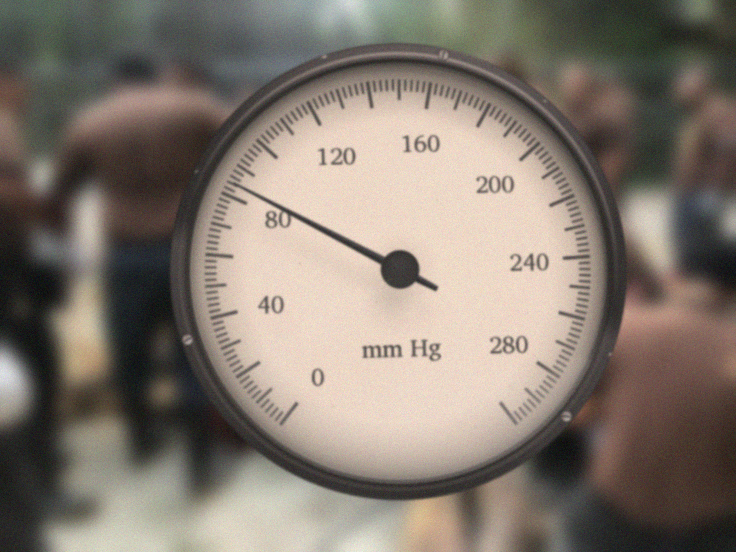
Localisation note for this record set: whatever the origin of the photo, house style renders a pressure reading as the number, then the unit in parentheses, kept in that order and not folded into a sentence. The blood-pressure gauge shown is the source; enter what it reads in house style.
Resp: 84 (mmHg)
